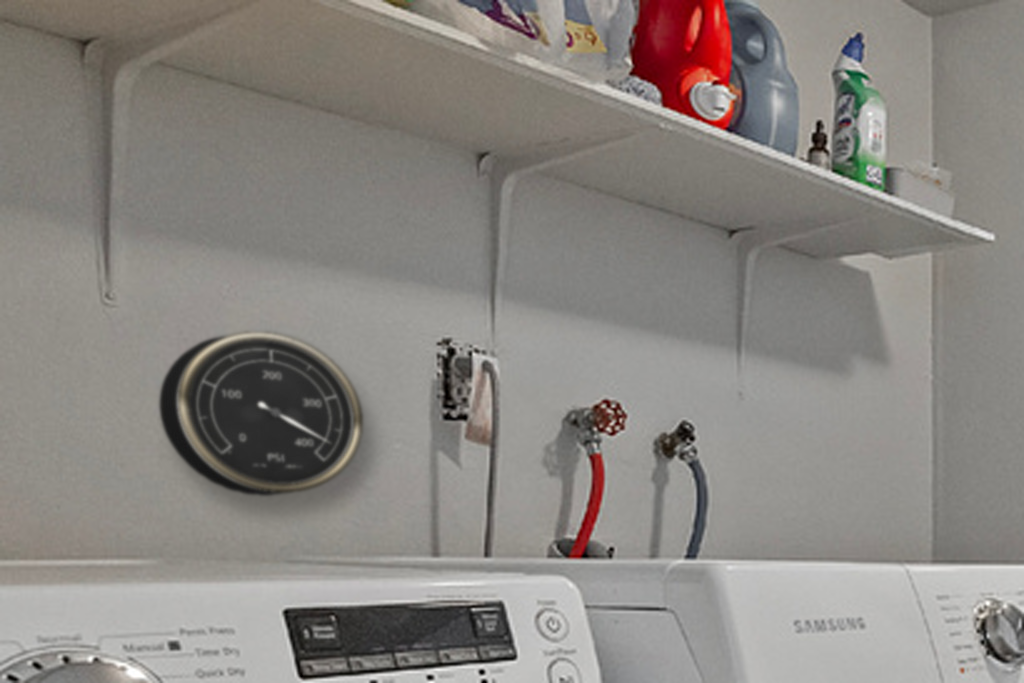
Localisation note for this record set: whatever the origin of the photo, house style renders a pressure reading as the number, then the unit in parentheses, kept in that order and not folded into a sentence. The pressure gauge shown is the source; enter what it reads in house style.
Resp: 375 (psi)
